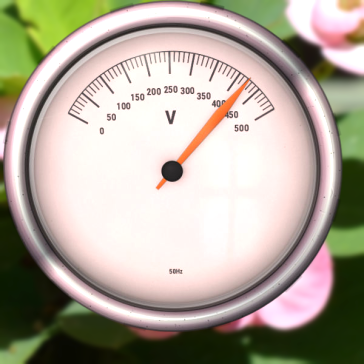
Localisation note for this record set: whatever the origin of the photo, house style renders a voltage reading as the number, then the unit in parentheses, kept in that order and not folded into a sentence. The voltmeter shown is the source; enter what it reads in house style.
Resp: 420 (V)
